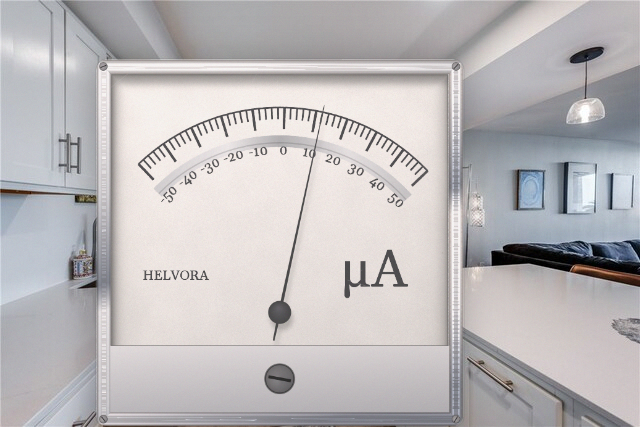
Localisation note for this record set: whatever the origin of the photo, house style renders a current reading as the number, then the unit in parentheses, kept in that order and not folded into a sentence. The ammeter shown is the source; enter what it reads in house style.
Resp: 12 (µA)
